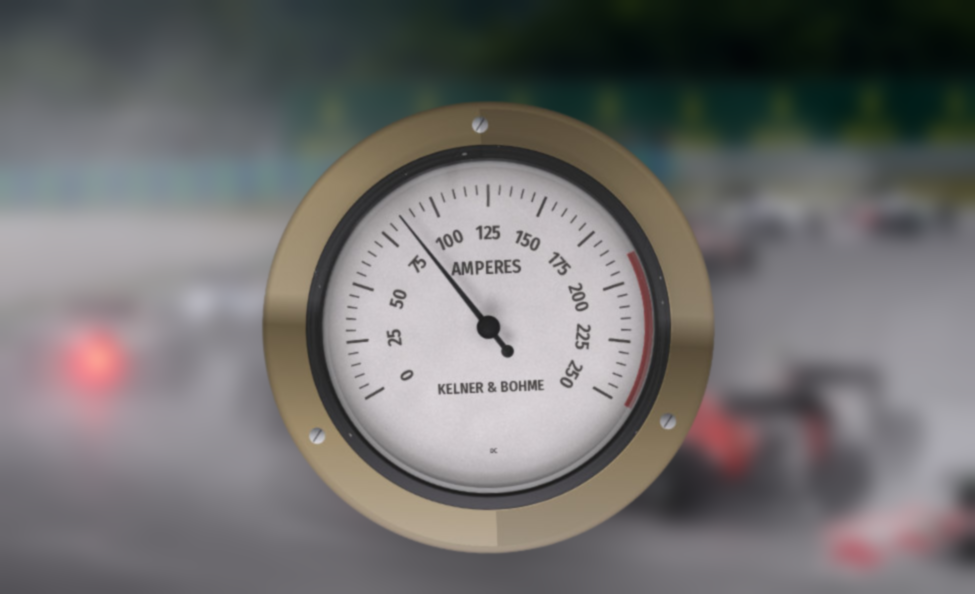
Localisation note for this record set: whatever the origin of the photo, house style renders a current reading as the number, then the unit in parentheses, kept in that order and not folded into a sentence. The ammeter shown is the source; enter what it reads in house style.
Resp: 85 (A)
